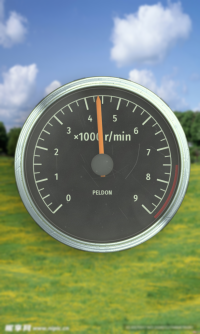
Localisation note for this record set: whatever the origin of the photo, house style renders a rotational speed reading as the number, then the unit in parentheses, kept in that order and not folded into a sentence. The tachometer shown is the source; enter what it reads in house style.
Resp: 4375 (rpm)
